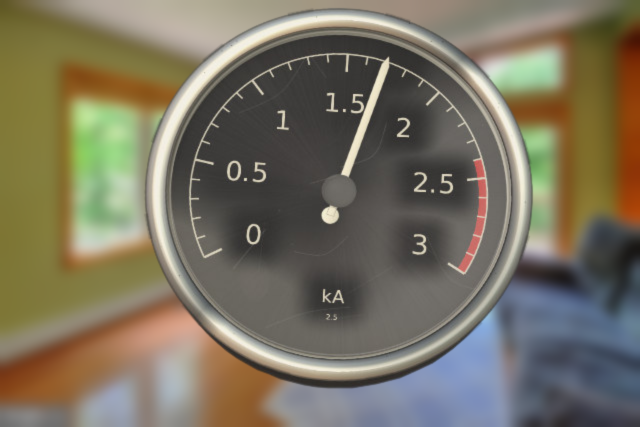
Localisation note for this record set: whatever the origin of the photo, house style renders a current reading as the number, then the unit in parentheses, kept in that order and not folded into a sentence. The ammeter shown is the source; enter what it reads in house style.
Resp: 1.7 (kA)
